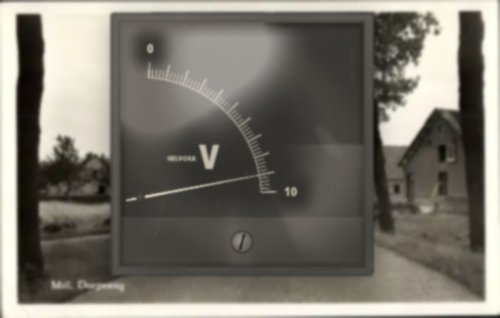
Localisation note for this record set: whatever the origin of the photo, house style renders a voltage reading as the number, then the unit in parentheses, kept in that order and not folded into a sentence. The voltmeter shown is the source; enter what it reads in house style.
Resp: 9 (V)
